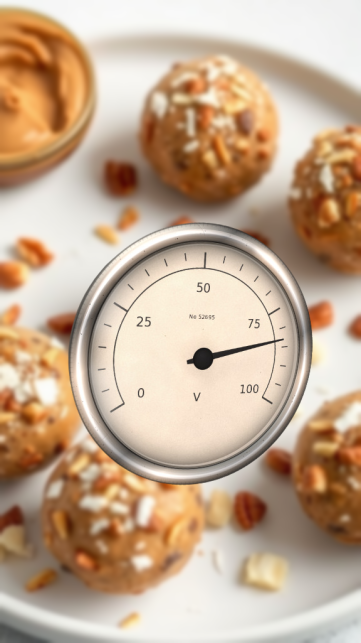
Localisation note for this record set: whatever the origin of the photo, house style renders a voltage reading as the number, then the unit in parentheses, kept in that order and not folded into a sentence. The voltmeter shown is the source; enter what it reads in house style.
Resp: 82.5 (V)
